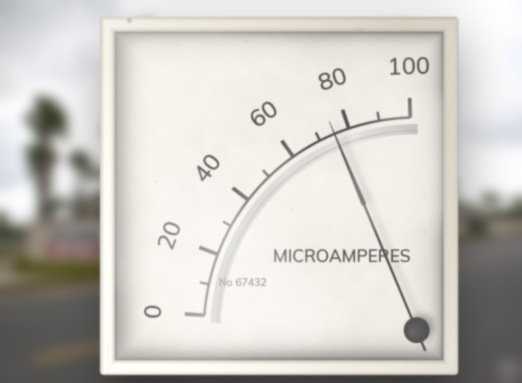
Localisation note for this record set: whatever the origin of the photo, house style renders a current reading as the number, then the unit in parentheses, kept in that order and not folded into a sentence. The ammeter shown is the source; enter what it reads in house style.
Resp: 75 (µA)
